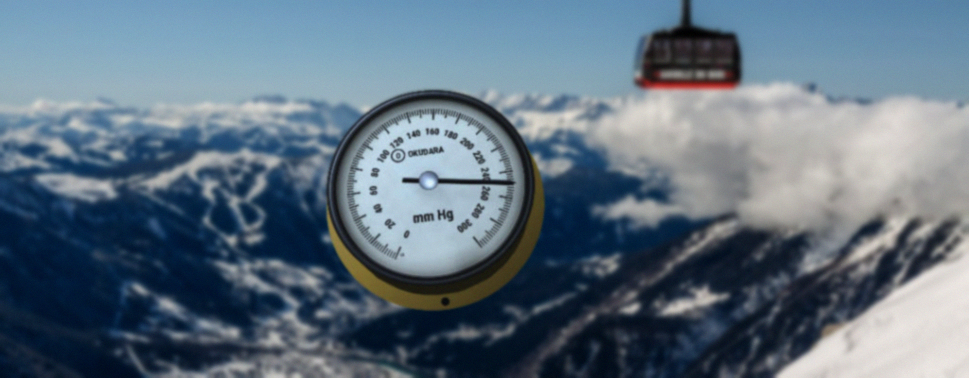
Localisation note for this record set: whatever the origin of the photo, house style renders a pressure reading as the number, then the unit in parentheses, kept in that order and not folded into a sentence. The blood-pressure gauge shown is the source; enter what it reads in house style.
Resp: 250 (mmHg)
